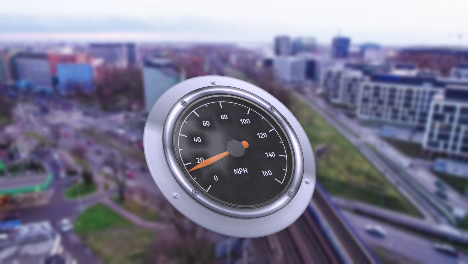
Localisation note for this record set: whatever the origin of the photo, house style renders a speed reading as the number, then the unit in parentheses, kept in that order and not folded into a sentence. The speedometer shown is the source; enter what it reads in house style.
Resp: 15 (mph)
